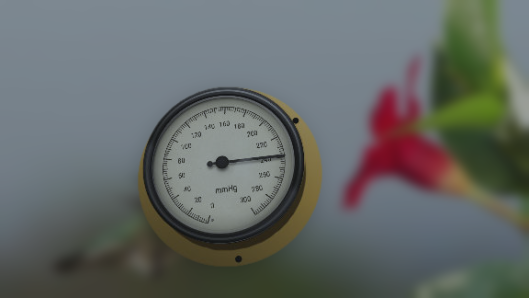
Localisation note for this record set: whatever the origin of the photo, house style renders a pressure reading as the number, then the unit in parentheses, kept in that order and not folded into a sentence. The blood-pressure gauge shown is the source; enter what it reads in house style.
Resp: 240 (mmHg)
